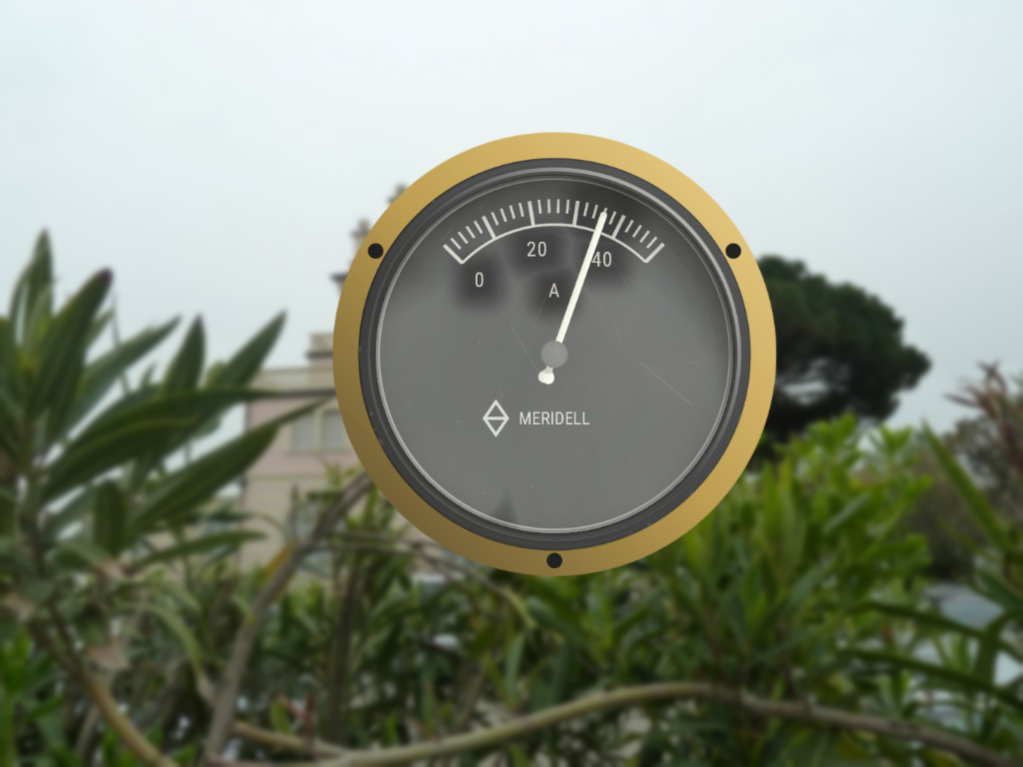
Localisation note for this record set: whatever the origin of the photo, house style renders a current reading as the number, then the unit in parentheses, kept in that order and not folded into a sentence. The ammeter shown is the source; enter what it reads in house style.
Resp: 36 (A)
